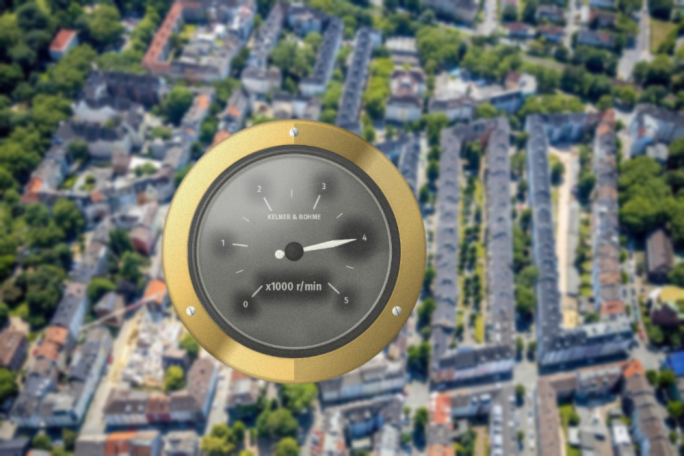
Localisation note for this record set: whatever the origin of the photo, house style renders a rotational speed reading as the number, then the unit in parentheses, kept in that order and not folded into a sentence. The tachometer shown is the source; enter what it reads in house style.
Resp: 4000 (rpm)
